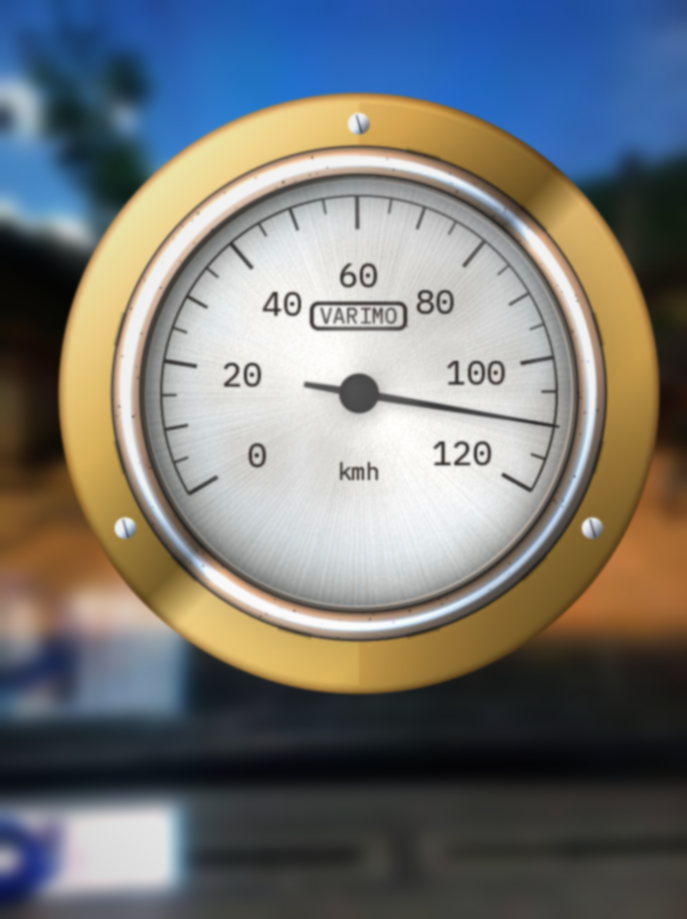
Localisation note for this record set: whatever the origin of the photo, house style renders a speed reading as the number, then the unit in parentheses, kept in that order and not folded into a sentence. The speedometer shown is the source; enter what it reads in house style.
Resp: 110 (km/h)
